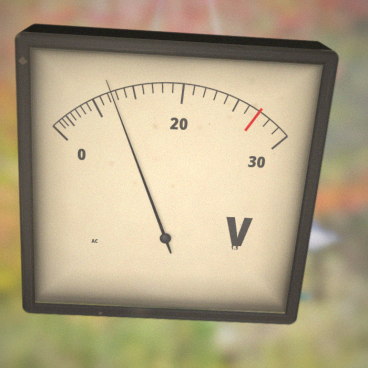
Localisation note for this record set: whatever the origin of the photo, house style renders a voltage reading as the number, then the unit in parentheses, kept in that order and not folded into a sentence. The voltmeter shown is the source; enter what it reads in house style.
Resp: 12.5 (V)
